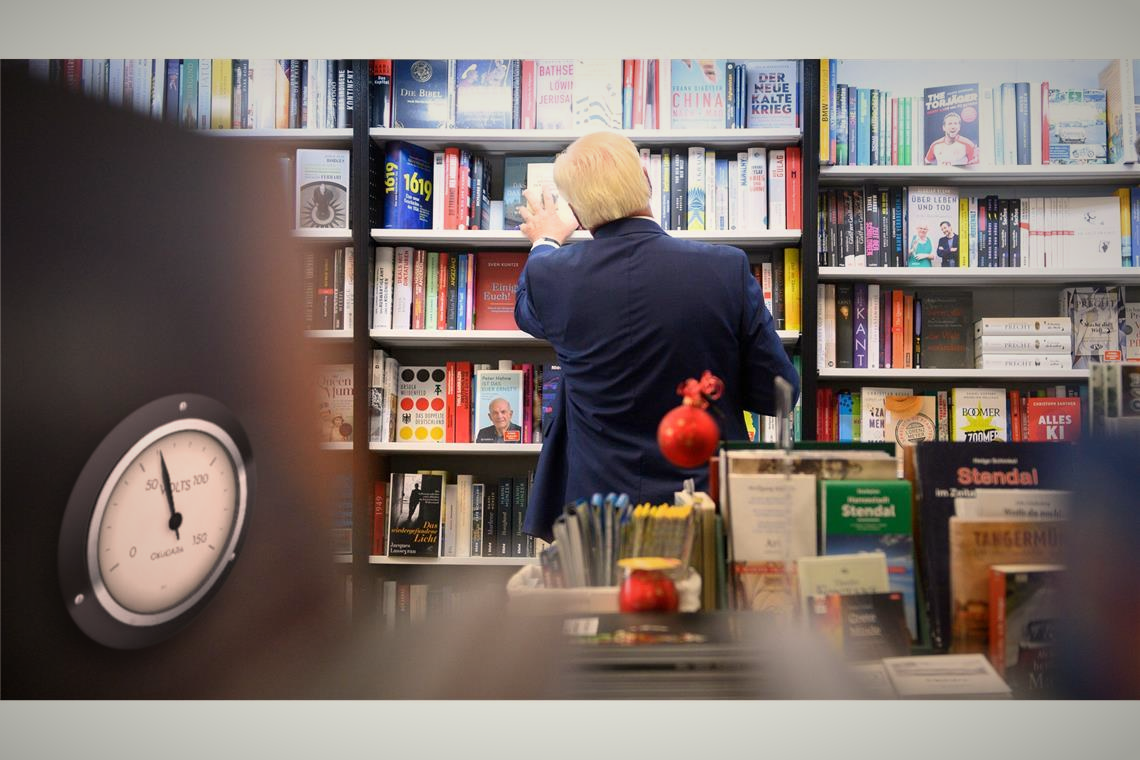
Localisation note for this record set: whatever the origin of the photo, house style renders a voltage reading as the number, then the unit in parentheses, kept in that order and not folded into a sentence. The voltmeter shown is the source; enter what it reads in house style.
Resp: 60 (V)
